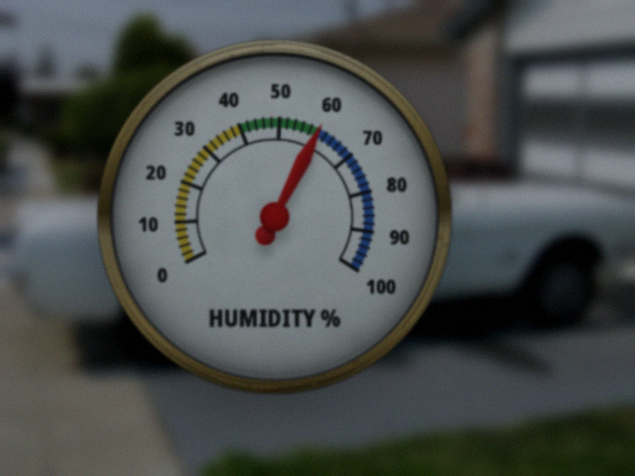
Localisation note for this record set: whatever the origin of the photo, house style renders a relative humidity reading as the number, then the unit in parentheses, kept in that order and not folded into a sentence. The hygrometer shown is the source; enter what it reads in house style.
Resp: 60 (%)
